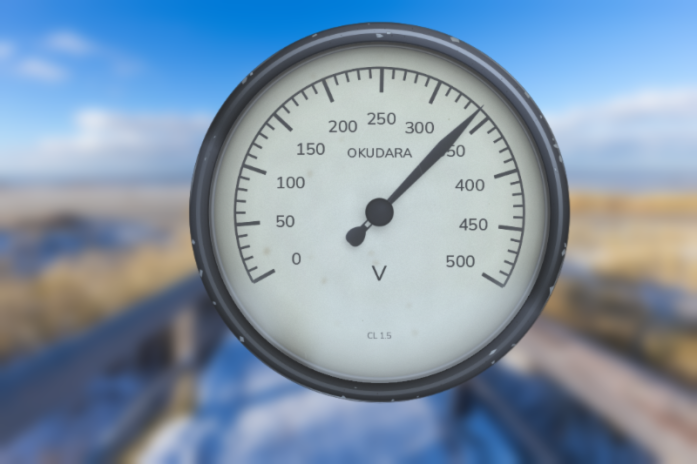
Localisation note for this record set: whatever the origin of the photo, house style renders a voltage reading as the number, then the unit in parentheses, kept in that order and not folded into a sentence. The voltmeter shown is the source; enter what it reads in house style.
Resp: 340 (V)
